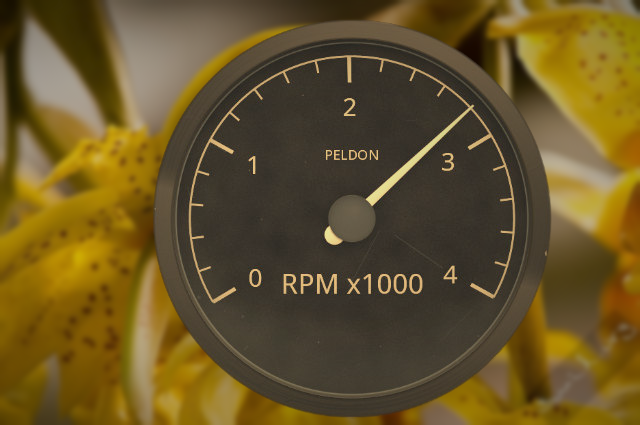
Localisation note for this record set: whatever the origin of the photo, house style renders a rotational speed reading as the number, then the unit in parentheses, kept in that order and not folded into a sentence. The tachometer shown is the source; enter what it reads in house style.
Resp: 2800 (rpm)
